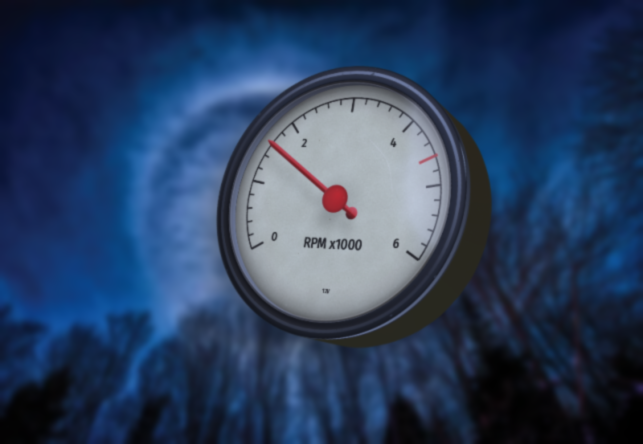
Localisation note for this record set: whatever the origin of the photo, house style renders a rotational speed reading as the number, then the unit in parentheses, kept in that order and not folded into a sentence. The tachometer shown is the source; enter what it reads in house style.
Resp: 1600 (rpm)
